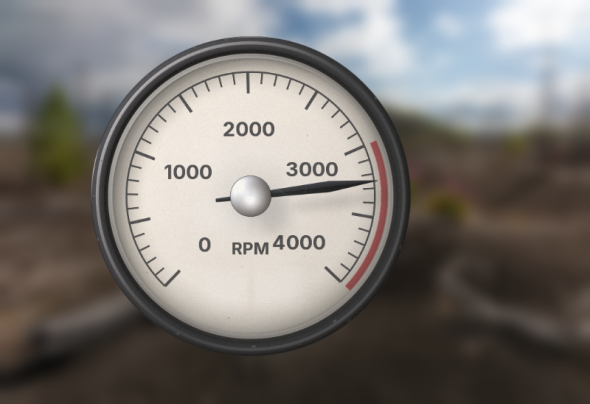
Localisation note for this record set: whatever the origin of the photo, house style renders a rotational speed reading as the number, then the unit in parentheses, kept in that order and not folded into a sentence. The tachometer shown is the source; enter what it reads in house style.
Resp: 3250 (rpm)
